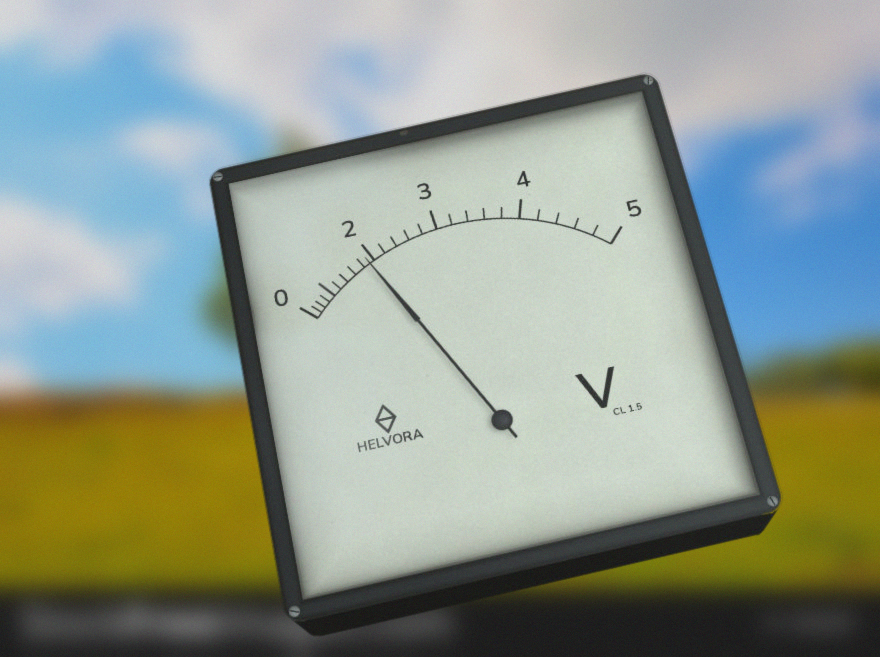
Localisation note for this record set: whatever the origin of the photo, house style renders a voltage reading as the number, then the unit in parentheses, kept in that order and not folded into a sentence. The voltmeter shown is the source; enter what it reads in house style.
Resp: 1.9 (V)
